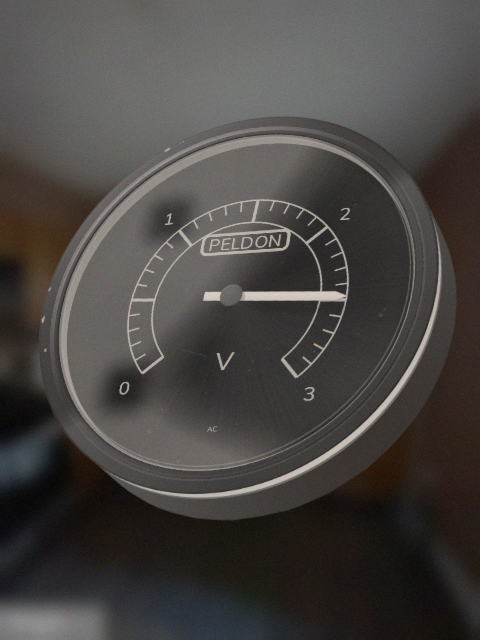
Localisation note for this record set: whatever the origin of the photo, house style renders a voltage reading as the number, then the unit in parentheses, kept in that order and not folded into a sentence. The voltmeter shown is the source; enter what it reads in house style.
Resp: 2.5 (V)
